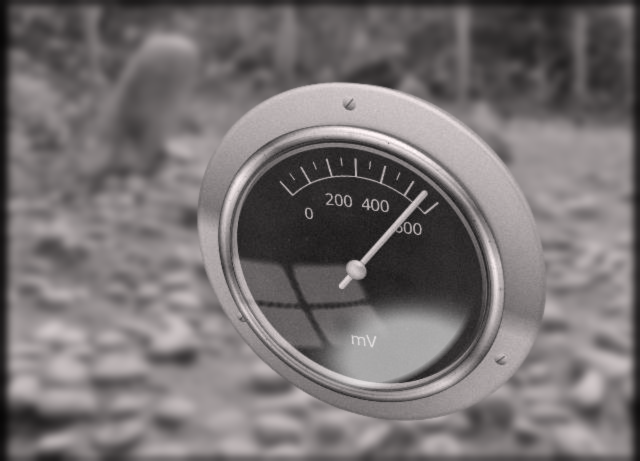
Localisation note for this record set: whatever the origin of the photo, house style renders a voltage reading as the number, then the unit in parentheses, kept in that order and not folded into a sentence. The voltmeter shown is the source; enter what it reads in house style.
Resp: 550 (mV)
